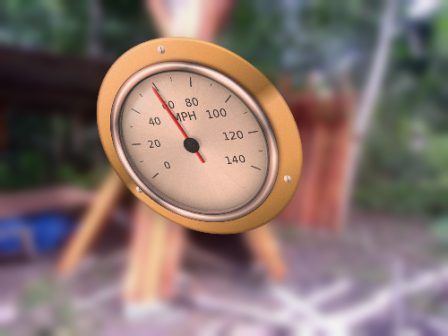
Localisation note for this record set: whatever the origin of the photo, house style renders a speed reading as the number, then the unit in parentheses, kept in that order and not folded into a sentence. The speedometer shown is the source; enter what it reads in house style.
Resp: 60 (mph)
